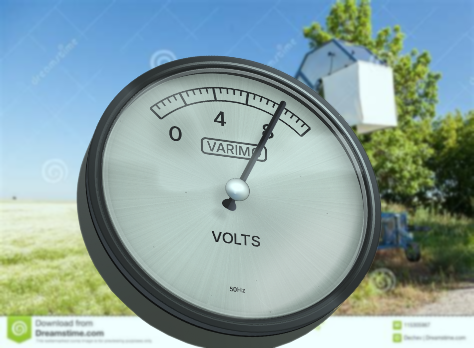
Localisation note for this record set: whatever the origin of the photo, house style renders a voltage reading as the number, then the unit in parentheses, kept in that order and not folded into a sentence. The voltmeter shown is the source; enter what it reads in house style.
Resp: 8 (V)
